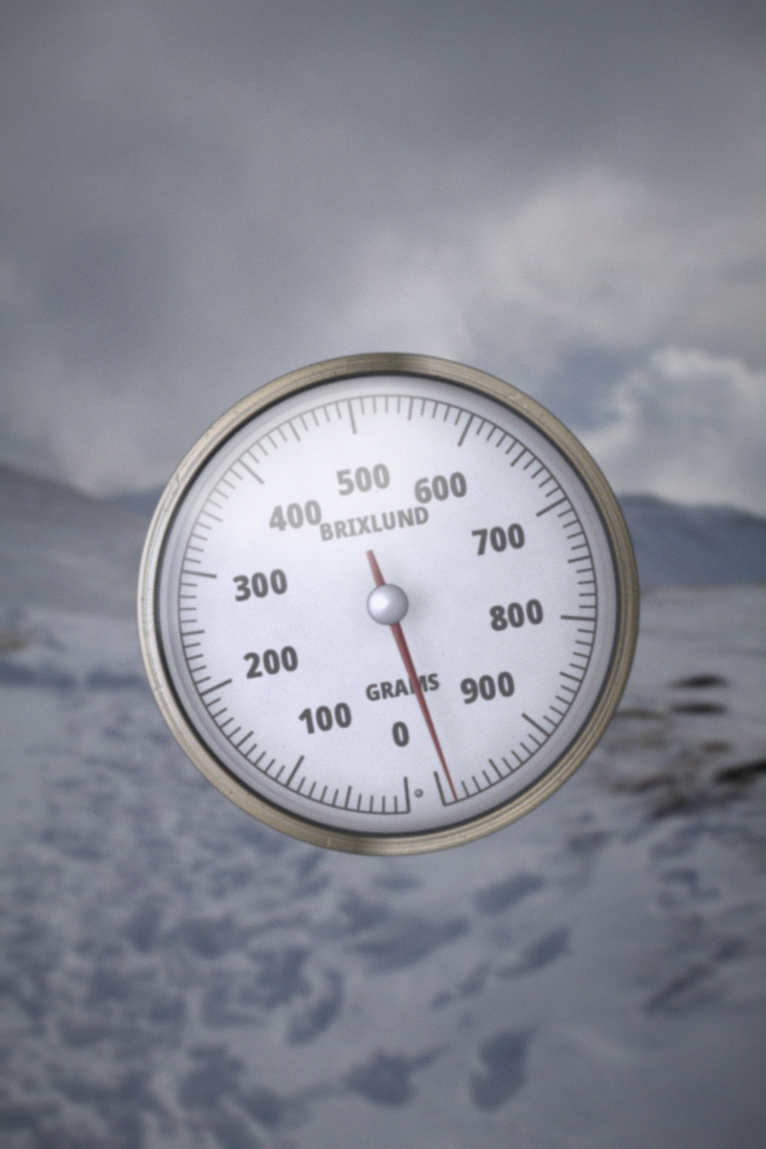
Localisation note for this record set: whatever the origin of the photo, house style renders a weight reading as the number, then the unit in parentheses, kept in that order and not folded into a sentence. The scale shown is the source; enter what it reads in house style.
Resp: 990 (g)
